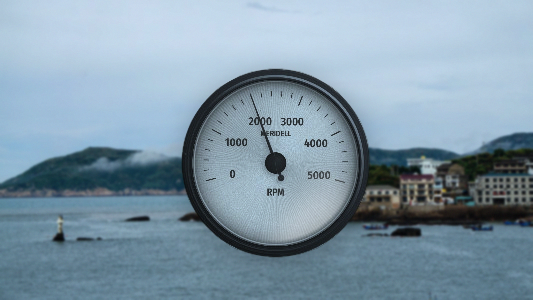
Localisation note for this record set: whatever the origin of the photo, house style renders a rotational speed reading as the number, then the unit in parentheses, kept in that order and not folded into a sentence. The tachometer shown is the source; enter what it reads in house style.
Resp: 2000 (rpm)
